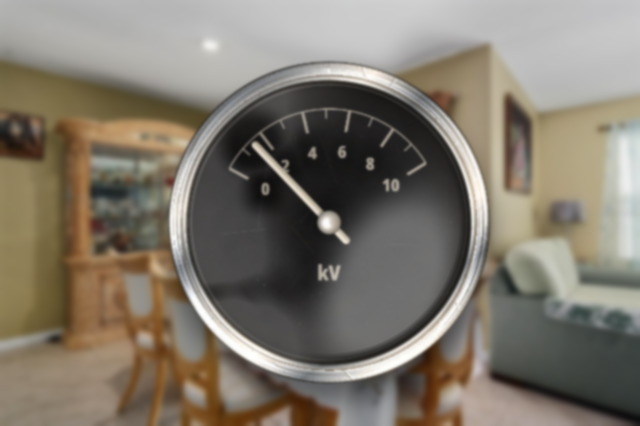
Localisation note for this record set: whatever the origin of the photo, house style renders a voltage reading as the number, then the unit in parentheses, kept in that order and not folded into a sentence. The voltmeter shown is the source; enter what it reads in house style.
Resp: 1.5 (kV)
